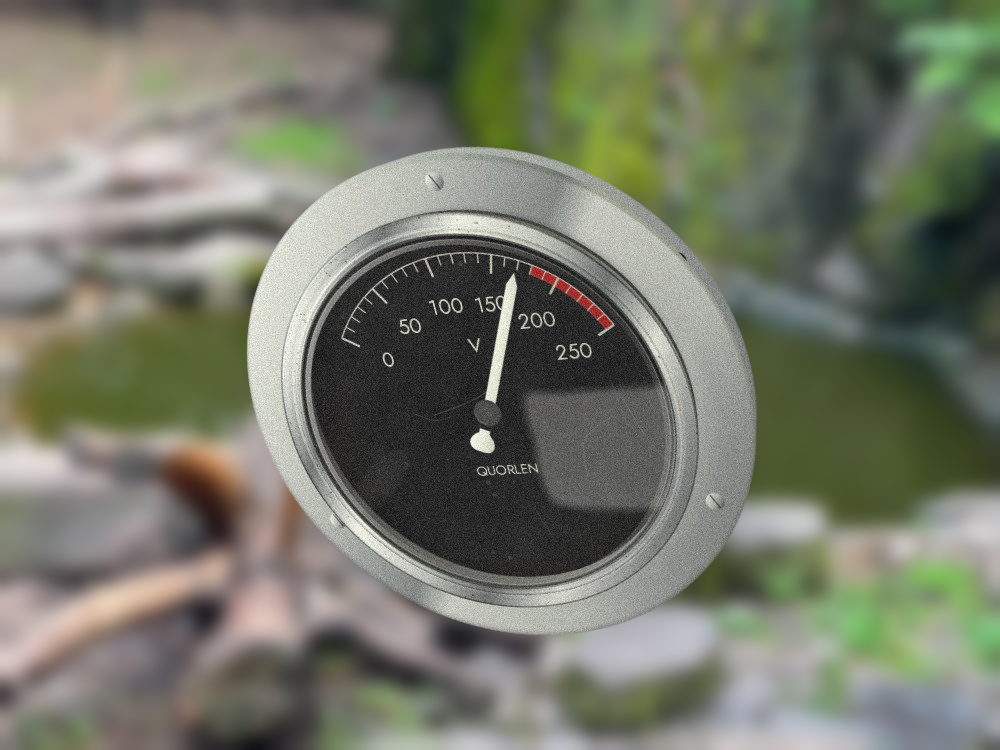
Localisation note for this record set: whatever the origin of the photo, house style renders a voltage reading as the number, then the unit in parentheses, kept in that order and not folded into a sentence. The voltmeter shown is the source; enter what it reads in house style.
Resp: 170 (V)
